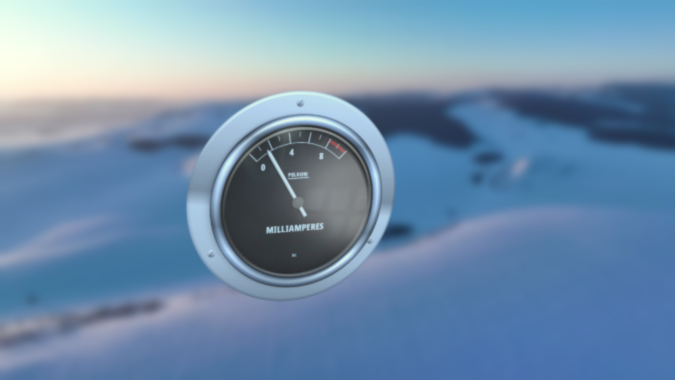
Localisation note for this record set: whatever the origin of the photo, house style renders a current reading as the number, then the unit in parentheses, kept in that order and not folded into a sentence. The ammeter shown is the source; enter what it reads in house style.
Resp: 1.5 (mA)
